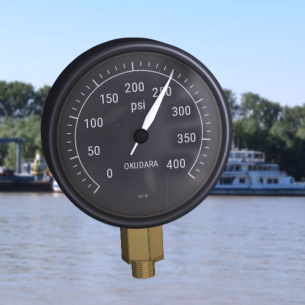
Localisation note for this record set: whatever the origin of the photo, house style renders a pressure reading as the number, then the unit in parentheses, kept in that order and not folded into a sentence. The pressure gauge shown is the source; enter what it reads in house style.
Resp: 250 (psi)
